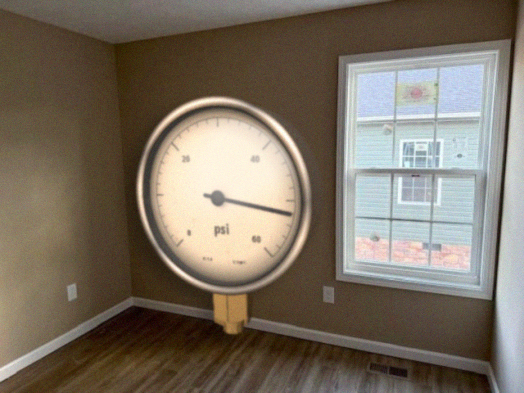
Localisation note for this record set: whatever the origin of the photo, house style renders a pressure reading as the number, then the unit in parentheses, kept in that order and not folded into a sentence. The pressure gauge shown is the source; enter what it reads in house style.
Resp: 52 (psi)
